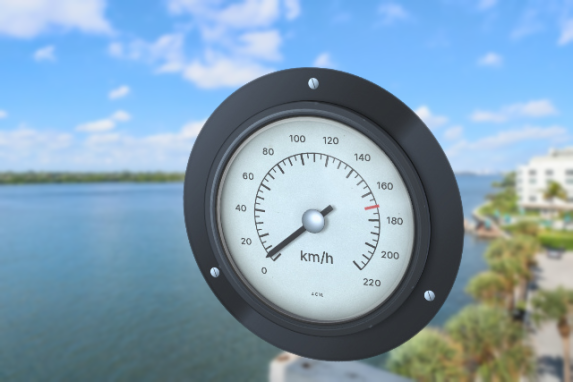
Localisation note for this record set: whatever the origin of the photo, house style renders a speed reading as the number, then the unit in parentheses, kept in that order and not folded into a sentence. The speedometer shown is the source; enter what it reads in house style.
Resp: 5 (km/h)
